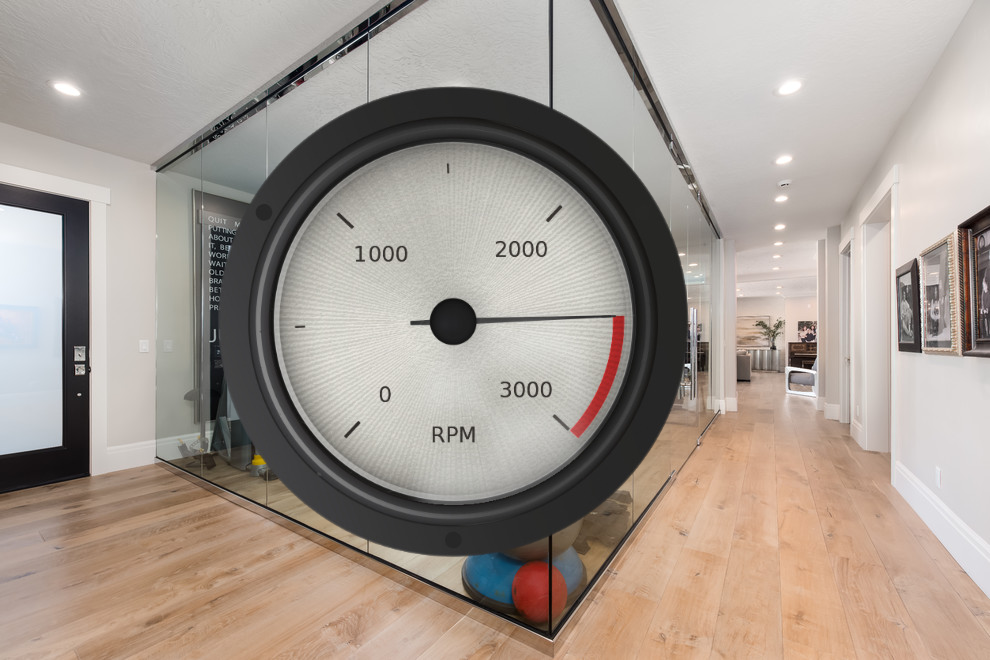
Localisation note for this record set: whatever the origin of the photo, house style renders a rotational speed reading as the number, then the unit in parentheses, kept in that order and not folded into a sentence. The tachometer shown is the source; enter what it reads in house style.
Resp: 2500 (rpm)
